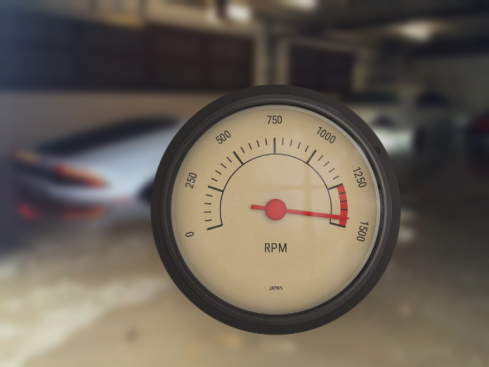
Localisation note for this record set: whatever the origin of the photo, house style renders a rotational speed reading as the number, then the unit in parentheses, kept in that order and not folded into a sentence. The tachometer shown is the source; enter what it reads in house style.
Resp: 1450 (rpm)
